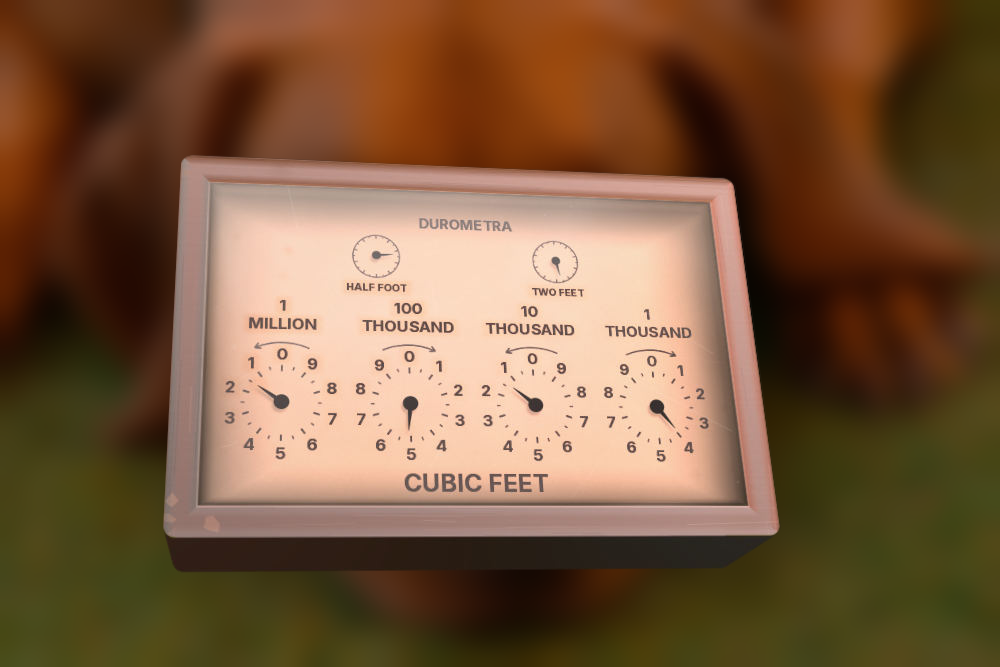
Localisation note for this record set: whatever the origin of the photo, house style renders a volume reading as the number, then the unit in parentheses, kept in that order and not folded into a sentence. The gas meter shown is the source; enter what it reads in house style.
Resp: 151400 (ft³)
